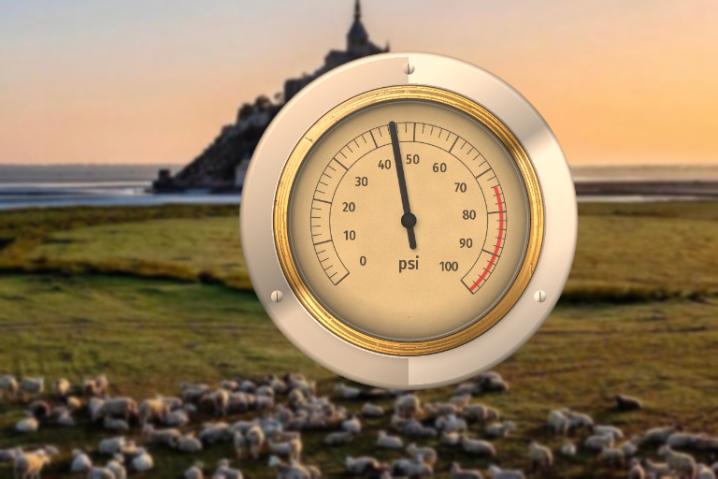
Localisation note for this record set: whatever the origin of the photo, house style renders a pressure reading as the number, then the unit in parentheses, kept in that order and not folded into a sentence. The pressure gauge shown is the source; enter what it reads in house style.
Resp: 45 (psi)
